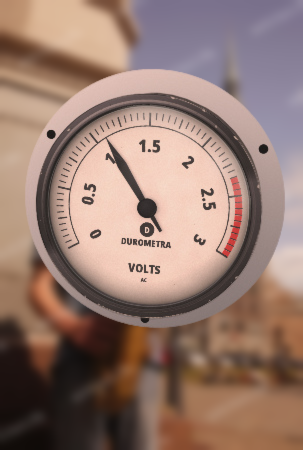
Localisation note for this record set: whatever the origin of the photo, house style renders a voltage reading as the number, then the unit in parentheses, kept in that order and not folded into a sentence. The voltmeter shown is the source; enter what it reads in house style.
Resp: 1.1 (V)
